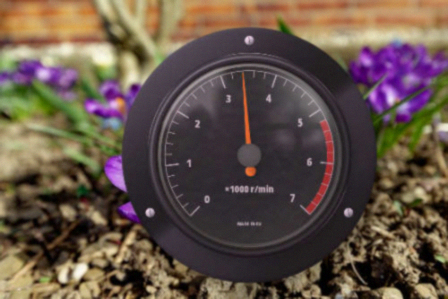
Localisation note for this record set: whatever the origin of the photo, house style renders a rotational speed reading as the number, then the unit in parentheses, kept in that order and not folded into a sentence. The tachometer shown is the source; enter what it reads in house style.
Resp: 3400 (rpm)
